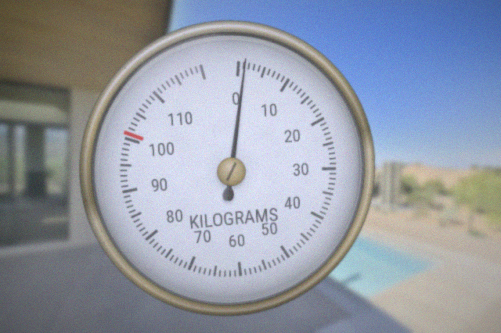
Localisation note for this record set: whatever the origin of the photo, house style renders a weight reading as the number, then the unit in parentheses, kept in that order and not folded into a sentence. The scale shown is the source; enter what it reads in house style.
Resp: 1 (kg)
